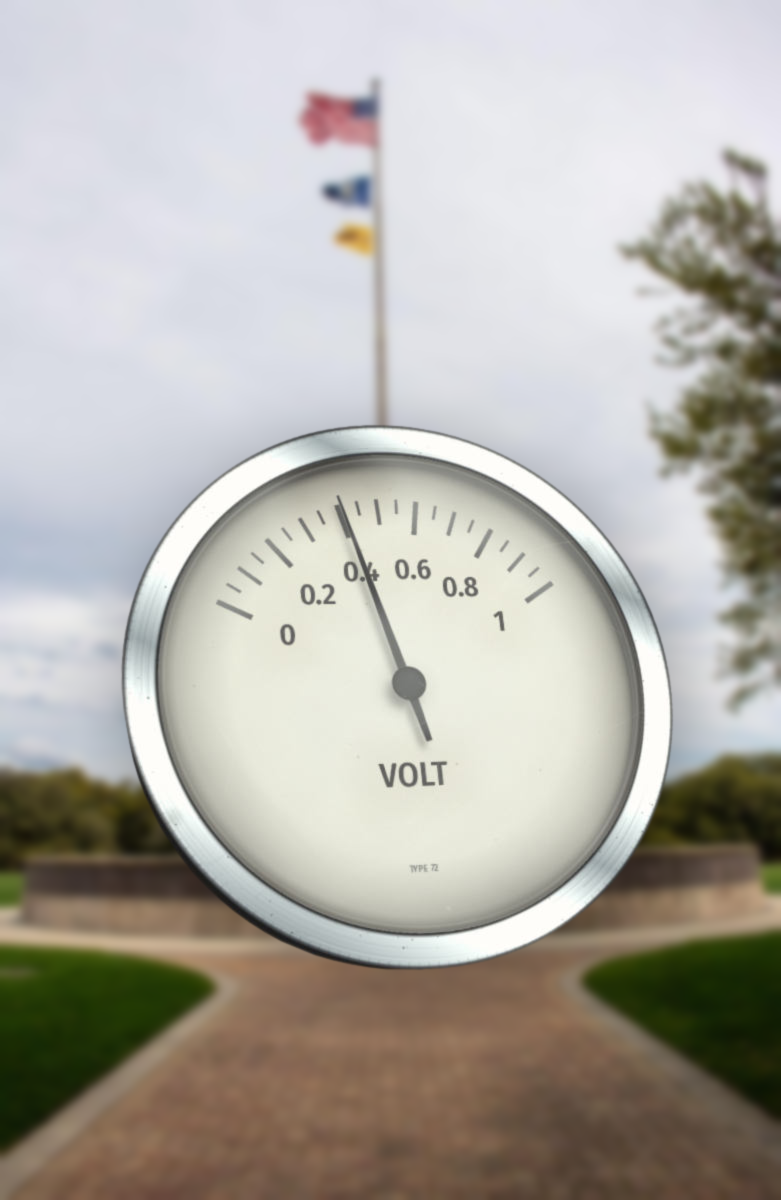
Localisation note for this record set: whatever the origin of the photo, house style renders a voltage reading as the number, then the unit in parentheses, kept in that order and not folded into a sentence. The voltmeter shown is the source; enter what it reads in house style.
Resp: 0.4 (V)
